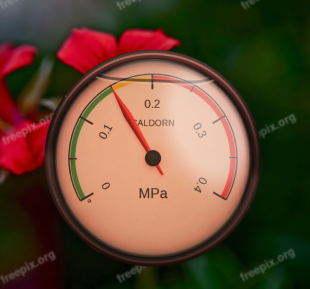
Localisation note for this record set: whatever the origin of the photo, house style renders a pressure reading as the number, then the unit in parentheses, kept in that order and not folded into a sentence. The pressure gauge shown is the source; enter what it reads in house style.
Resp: 0.15 (MPa)
